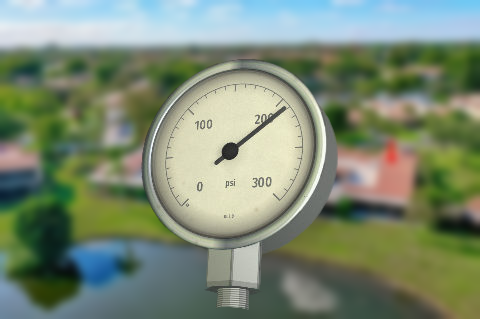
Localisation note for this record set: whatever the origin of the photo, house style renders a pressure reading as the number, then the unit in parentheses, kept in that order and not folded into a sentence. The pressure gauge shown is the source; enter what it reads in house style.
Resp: 210 (psi)
